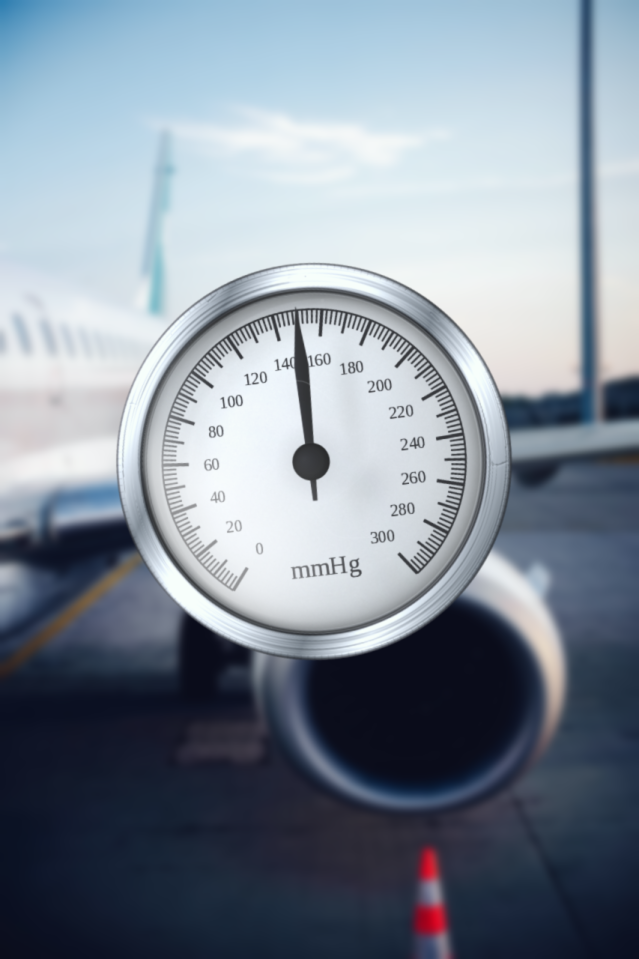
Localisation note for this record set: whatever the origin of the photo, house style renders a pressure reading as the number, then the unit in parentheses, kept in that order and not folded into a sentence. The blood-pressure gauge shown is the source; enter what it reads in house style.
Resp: 150 (mmHg)
